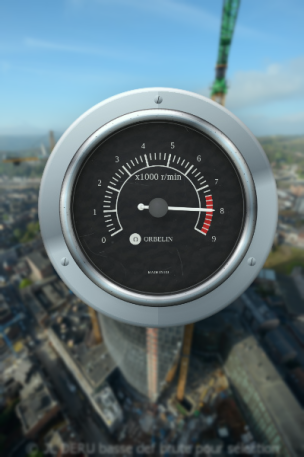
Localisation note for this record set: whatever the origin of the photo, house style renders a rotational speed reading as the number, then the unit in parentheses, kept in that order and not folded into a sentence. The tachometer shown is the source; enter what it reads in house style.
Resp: 8000 (rpm)
